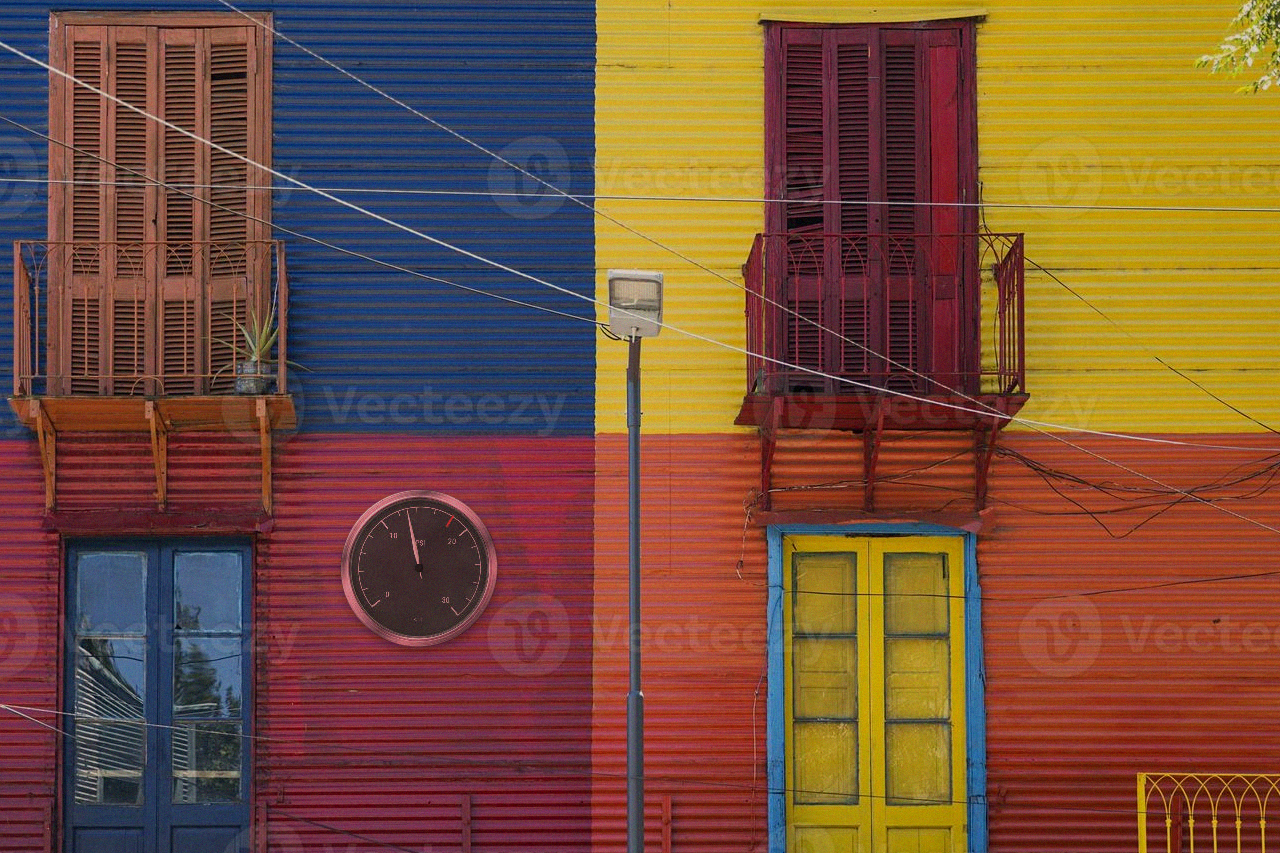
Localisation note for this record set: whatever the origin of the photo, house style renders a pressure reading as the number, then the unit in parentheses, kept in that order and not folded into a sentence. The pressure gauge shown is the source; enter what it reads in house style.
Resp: 13 (psi)
